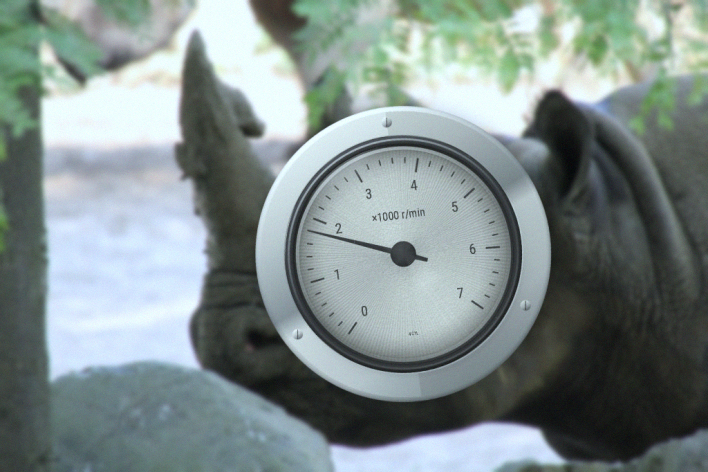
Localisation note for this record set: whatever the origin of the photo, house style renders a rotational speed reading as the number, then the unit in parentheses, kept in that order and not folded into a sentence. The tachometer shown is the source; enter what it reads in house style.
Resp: 1800 (rpm)
